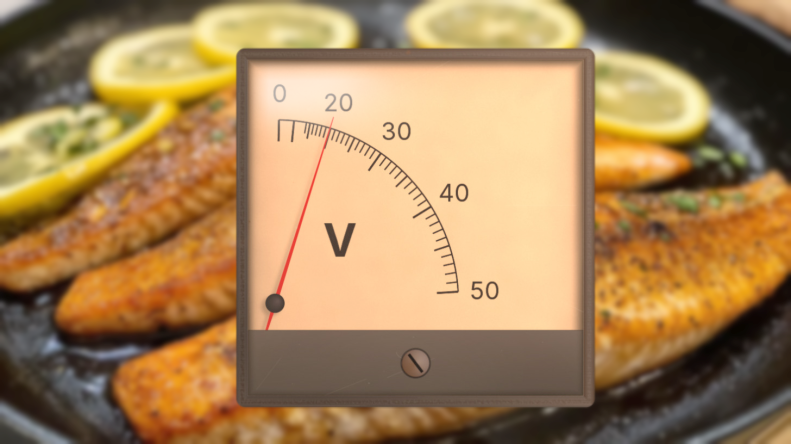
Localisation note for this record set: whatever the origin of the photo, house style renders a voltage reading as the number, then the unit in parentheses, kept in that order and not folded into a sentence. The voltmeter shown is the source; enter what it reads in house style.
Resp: 20 (V)
